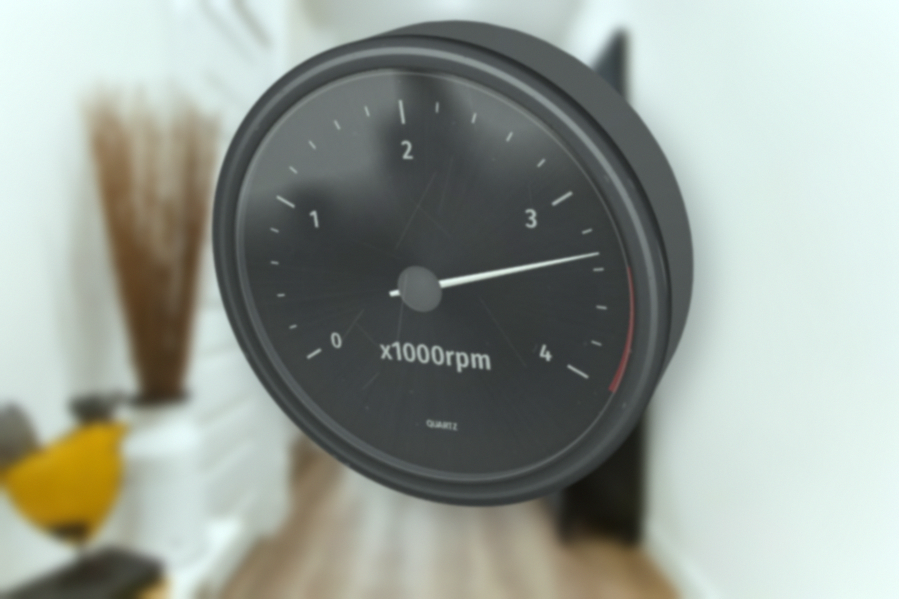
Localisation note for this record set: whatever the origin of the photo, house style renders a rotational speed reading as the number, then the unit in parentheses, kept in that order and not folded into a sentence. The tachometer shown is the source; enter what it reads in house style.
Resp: 3300 (rpm)
